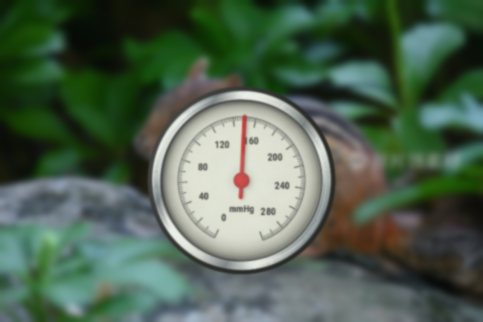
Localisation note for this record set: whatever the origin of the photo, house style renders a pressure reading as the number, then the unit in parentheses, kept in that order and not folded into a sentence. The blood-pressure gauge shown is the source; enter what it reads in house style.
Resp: 150 (mmHg)
